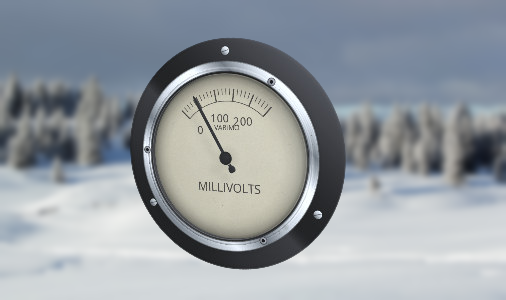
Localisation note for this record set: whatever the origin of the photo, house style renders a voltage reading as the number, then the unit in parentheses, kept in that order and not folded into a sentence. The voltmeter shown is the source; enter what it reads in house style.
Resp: 50 (mV)
